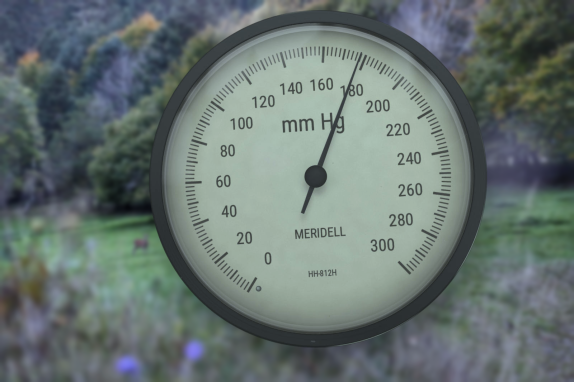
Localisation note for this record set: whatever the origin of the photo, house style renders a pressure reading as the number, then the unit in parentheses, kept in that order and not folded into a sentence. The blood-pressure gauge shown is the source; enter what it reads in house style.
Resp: 178 (mmHg)
